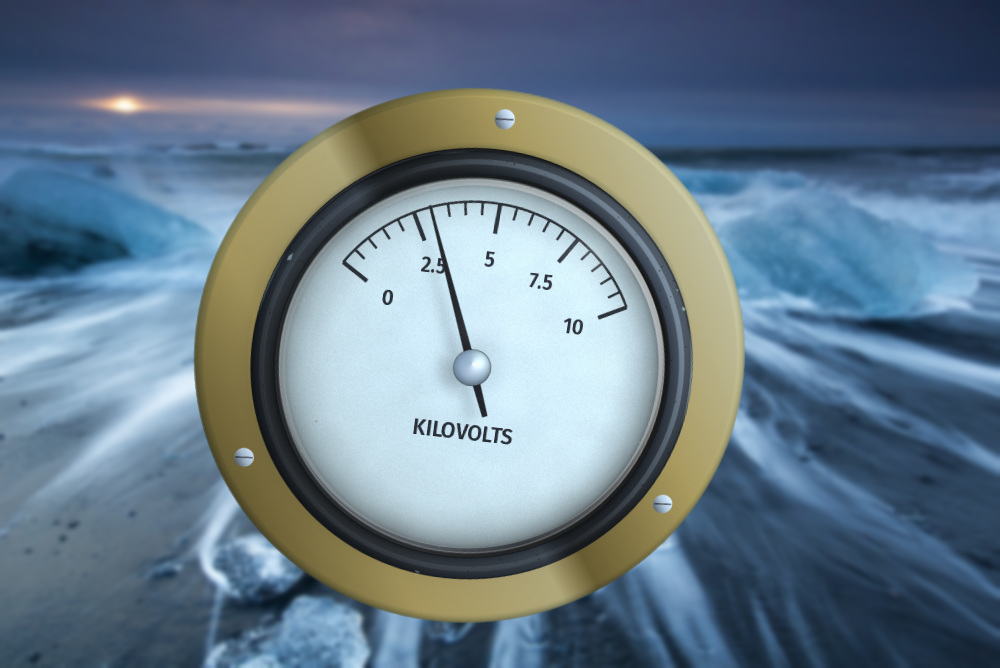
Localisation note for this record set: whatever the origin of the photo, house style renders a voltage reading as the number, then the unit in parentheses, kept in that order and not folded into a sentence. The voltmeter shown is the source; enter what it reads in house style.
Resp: 3 (kV)
